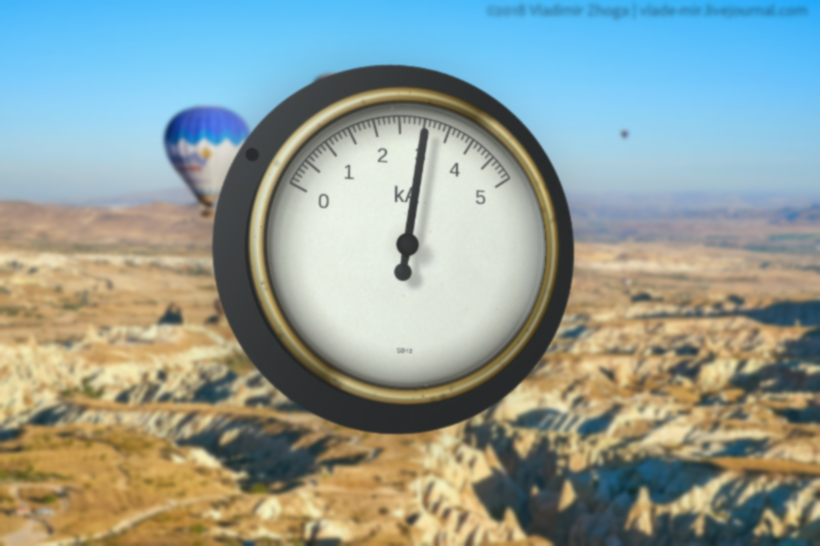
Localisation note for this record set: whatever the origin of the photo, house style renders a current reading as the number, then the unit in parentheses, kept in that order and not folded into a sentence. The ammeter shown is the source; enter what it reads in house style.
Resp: 3 (kA)
